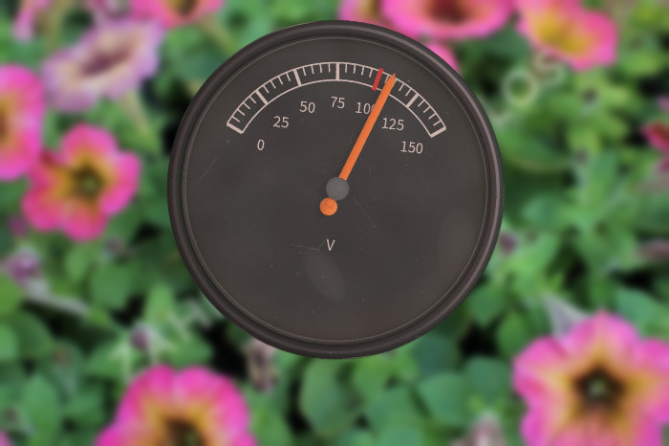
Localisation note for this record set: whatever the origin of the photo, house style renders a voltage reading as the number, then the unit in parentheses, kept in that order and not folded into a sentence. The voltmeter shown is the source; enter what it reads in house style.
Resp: 107.5 (V)
